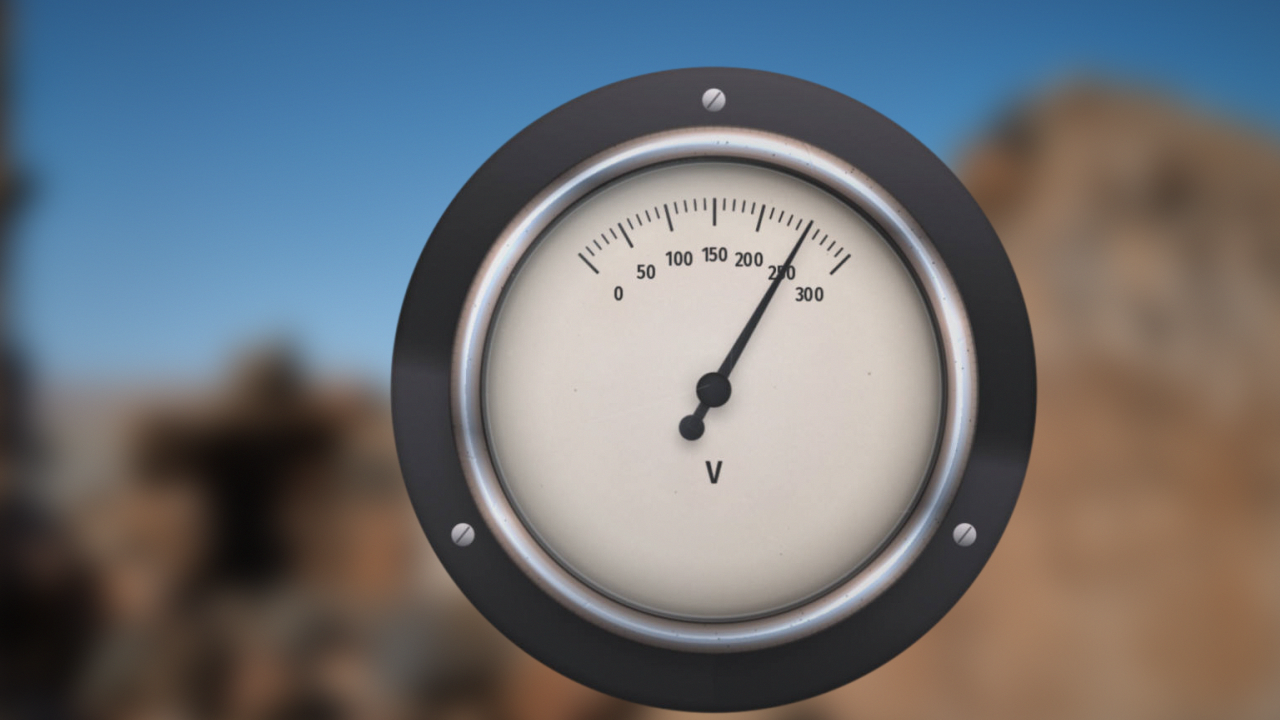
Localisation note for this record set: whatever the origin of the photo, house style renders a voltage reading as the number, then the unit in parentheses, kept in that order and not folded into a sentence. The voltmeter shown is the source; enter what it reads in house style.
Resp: 250 (V)
